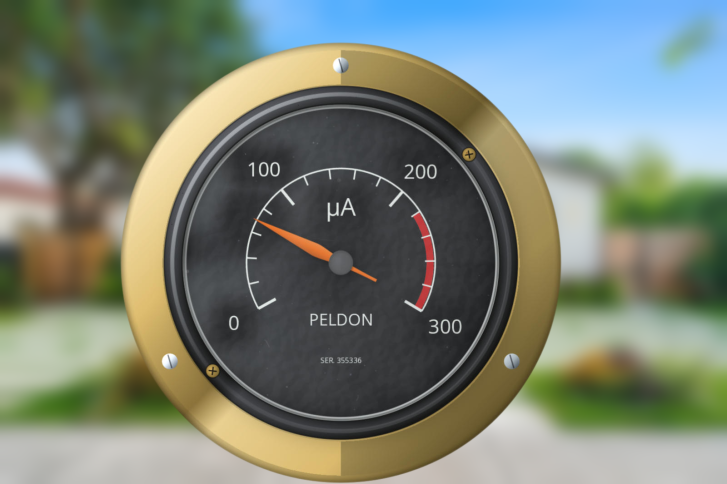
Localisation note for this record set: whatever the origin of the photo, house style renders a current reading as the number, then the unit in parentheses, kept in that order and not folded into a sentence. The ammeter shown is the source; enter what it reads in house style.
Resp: 70 (µA)
